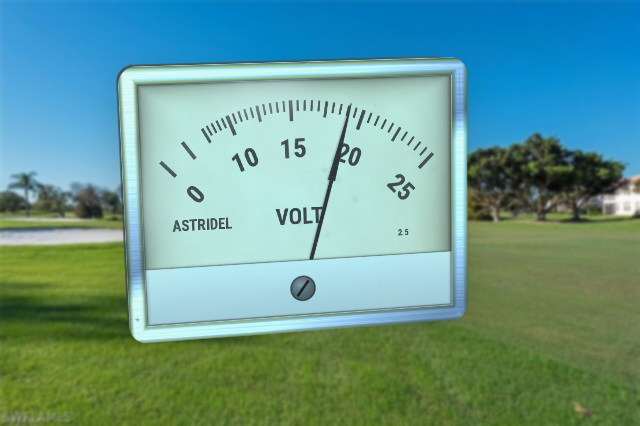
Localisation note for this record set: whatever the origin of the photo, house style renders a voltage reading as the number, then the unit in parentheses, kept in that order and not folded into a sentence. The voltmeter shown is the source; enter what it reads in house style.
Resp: 19 (V)
